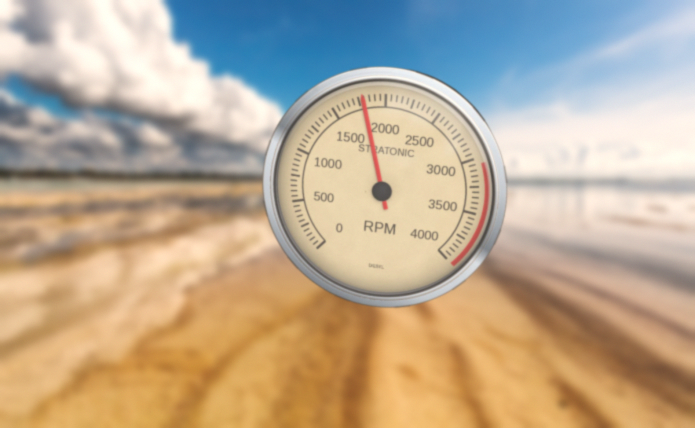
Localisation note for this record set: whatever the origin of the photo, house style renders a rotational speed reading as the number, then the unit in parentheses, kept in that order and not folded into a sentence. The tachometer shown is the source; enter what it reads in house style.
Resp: 1800 (rpm)
